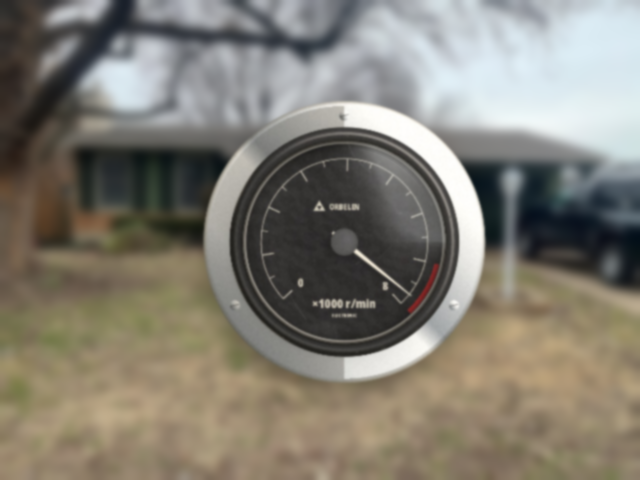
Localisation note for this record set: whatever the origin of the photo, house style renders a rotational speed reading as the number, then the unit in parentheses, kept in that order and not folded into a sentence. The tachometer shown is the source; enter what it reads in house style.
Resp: 7750 (rpm)
